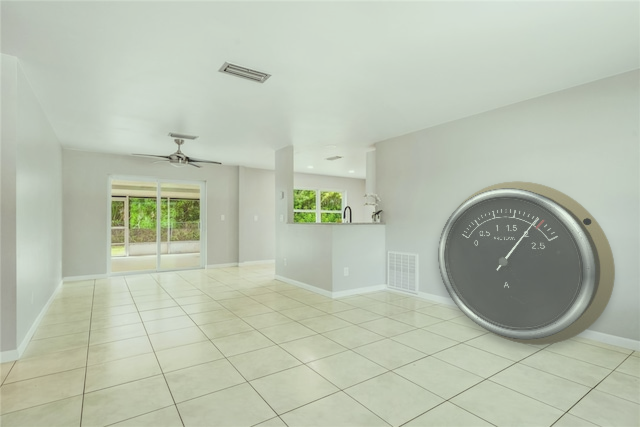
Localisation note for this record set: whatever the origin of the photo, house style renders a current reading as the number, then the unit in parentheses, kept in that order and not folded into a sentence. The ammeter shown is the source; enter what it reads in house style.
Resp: 2 (A)
